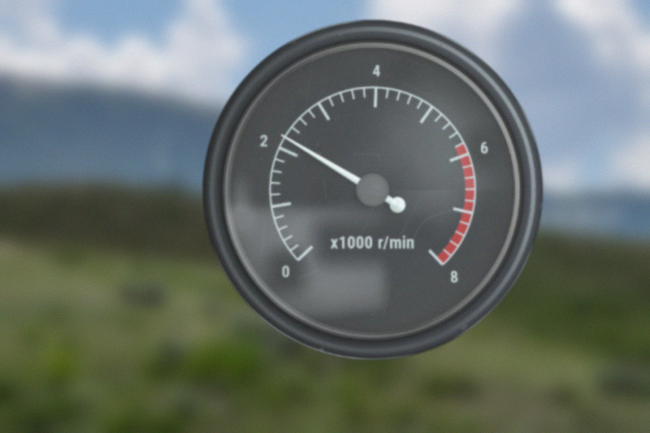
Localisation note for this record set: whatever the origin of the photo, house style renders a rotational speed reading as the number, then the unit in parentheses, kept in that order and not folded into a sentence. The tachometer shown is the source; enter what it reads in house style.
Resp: 2200 (rpm)
